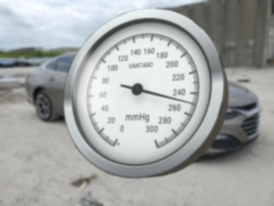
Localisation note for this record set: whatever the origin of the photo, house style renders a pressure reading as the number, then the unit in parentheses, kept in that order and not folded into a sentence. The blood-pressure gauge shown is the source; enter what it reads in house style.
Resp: 250 (mmHg)
